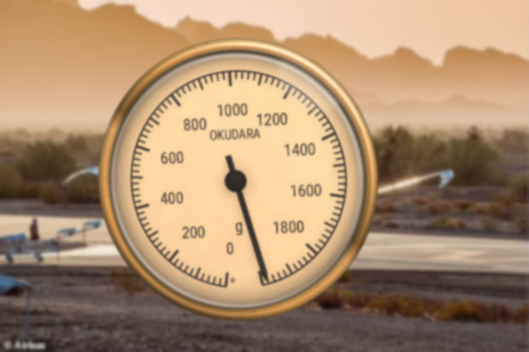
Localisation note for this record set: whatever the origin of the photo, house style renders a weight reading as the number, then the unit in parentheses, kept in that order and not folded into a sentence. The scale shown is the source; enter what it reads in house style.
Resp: 1980 (g)
